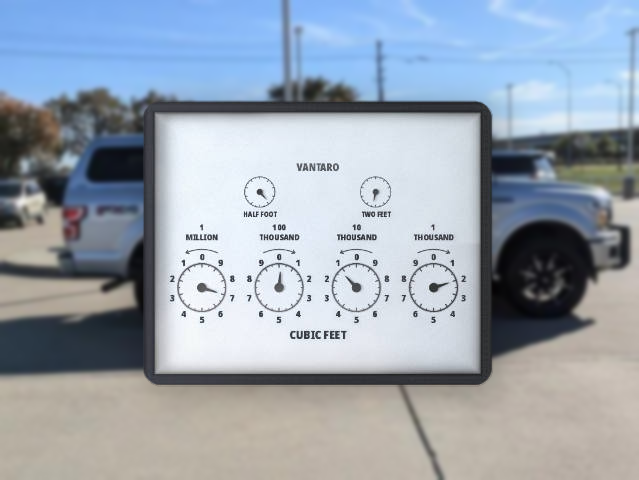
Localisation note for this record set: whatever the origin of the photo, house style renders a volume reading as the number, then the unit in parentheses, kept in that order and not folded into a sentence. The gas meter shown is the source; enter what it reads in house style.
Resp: 701200 (ft³)
